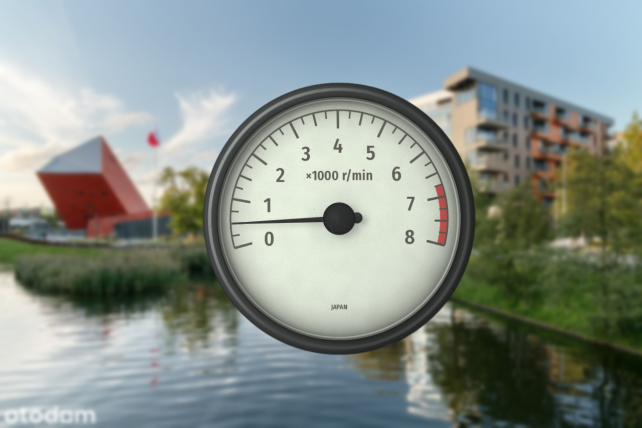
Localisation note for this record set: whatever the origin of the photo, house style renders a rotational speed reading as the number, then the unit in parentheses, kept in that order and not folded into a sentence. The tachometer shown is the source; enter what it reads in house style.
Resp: 500 (rpm)
